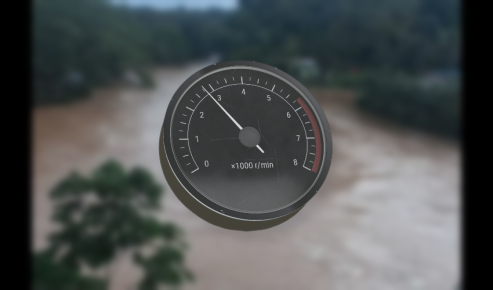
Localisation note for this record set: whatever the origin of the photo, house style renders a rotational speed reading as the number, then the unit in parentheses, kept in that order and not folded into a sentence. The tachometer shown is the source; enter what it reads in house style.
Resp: 2750 (rpm)
